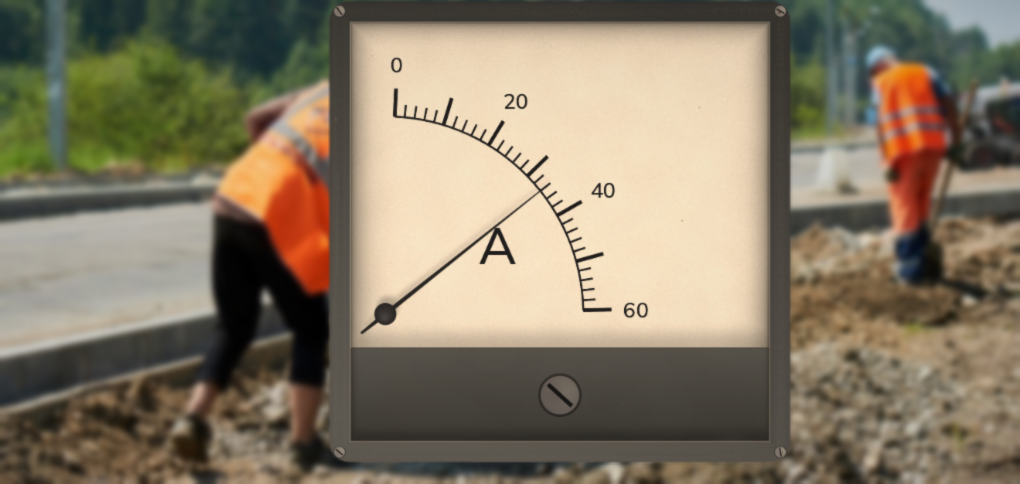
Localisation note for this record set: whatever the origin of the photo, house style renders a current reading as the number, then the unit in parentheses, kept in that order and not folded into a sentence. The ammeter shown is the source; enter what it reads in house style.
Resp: 34 (A)
